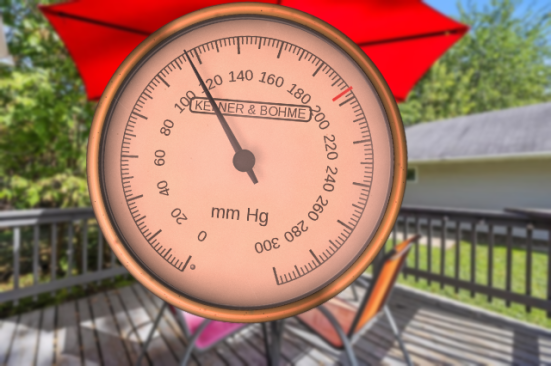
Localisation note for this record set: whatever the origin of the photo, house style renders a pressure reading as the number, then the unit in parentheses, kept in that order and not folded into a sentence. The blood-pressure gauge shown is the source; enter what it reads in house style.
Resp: 116 (mmHg)
